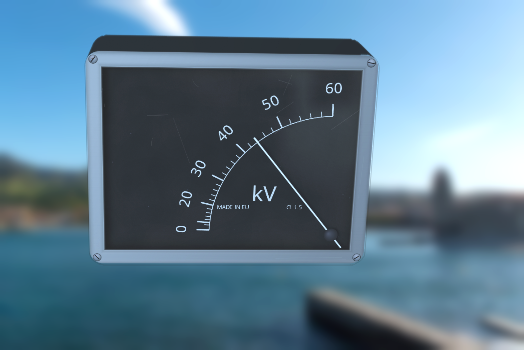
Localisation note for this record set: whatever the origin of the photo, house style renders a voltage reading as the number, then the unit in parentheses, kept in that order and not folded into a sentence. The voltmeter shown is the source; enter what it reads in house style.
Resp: 44 (kV)
